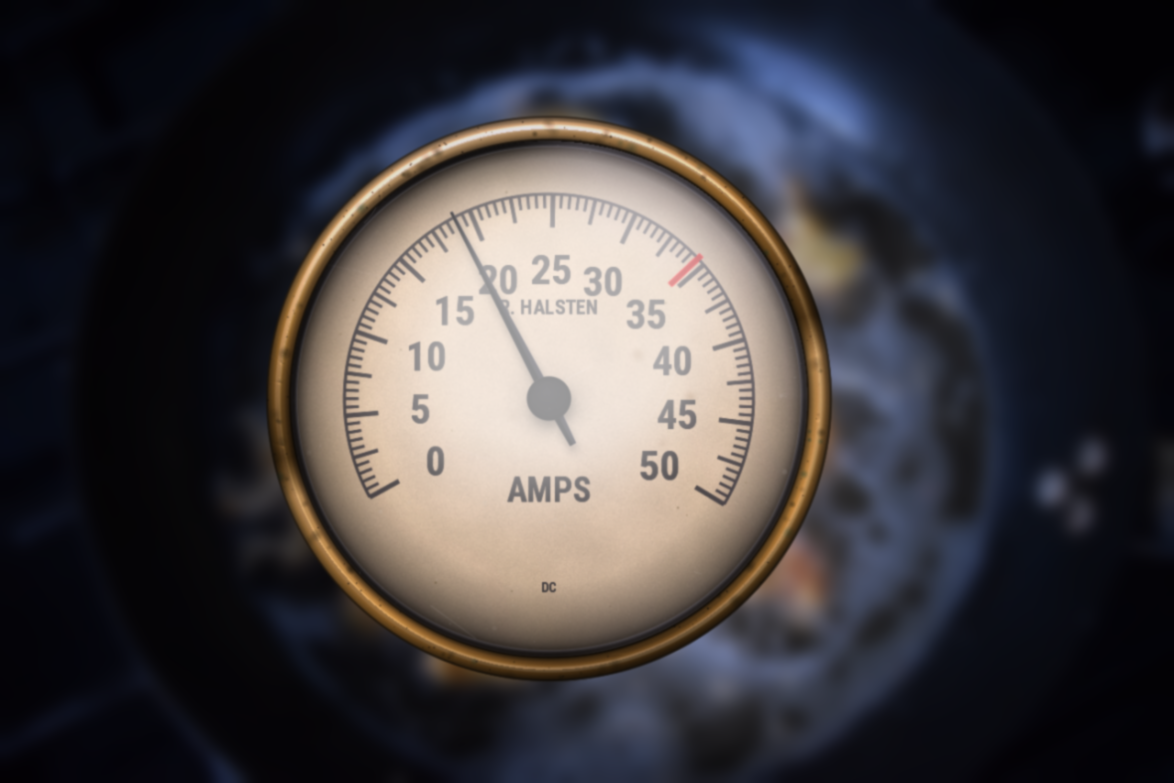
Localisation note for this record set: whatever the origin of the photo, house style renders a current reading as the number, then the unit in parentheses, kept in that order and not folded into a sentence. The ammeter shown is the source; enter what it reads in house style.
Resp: 19 (A)
